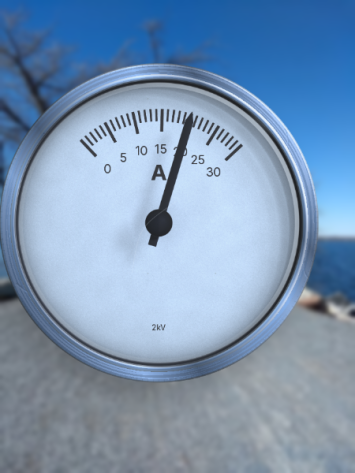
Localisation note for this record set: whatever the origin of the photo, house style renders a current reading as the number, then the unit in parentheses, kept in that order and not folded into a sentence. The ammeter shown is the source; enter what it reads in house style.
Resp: 20 (A)
